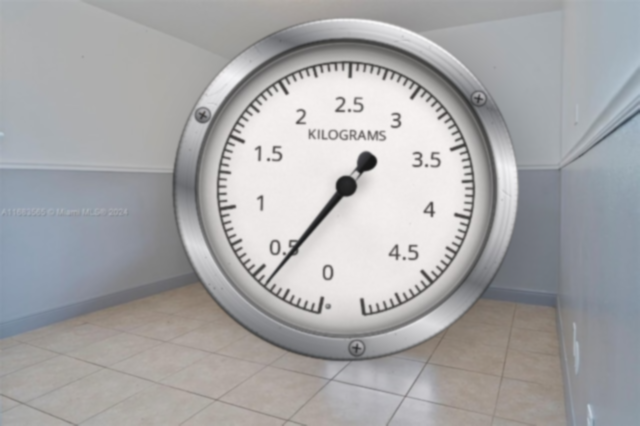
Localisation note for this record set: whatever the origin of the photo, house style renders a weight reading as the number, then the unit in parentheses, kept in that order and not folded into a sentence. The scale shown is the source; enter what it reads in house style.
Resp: 0.4 (kg)
